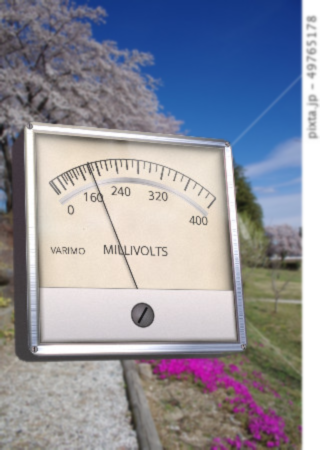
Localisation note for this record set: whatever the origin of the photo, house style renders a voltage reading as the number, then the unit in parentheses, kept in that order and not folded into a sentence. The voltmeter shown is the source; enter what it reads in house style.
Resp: 180 (mV)
